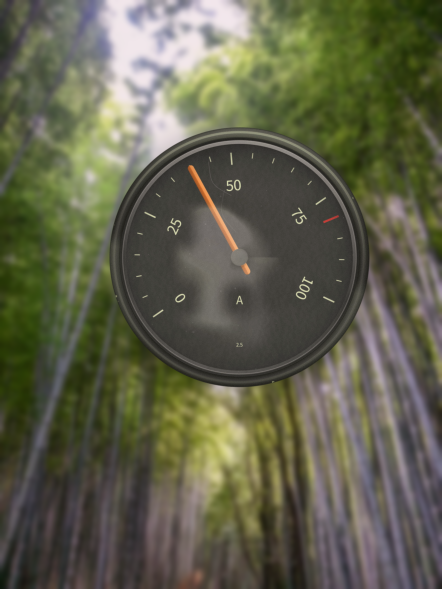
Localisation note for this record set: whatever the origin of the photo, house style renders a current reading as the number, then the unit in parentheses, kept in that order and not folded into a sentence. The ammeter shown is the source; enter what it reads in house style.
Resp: 40 (A)
